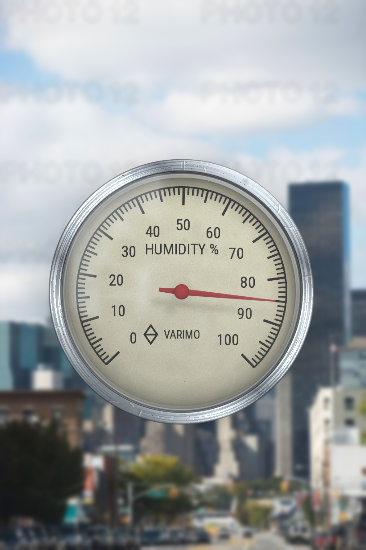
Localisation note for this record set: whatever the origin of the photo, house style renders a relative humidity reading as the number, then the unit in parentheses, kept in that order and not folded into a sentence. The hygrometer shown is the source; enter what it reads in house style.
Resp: 85 (%)
